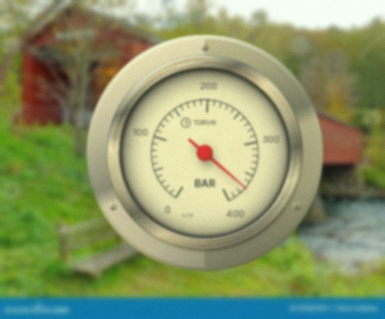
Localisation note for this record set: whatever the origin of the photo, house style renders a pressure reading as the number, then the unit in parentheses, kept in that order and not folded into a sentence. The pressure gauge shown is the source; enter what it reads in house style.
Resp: 370 (bar)
